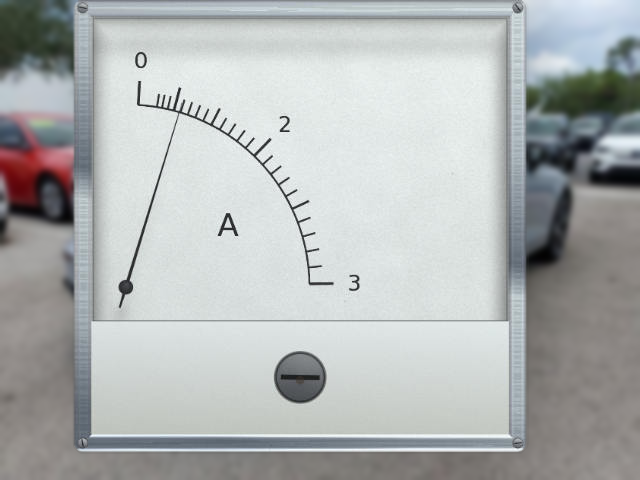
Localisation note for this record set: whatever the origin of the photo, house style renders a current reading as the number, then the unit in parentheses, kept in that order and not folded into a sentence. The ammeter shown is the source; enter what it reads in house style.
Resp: 1.1 (A)
